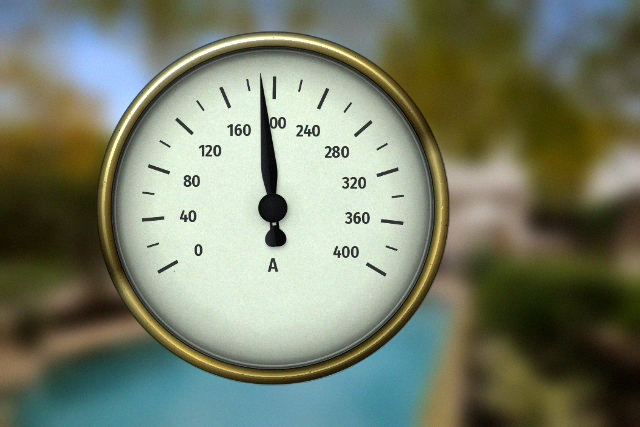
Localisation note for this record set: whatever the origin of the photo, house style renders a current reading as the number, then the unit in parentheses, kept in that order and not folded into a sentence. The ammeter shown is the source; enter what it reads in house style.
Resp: 190 (A)
